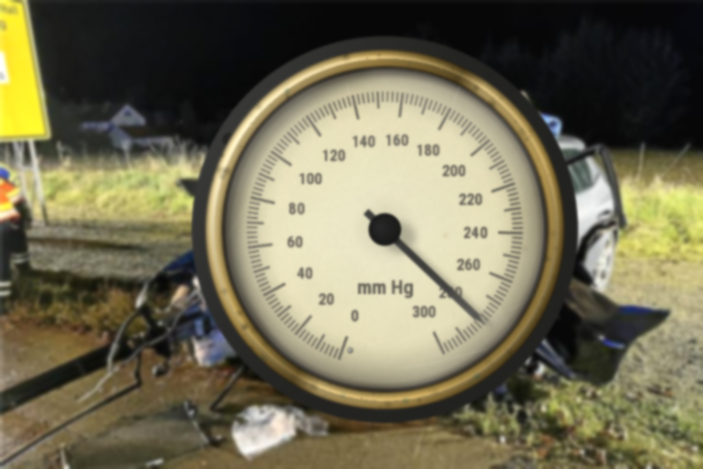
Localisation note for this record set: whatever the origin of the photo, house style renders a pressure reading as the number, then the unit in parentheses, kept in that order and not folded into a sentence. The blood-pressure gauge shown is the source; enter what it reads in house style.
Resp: 280 (mmHg)
